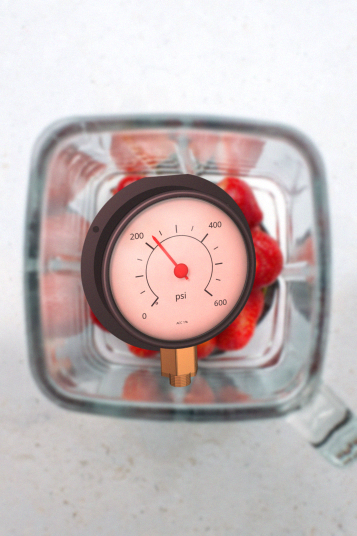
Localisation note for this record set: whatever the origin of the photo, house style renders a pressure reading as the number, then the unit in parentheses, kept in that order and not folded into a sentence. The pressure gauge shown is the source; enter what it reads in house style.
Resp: 225 (psi)
